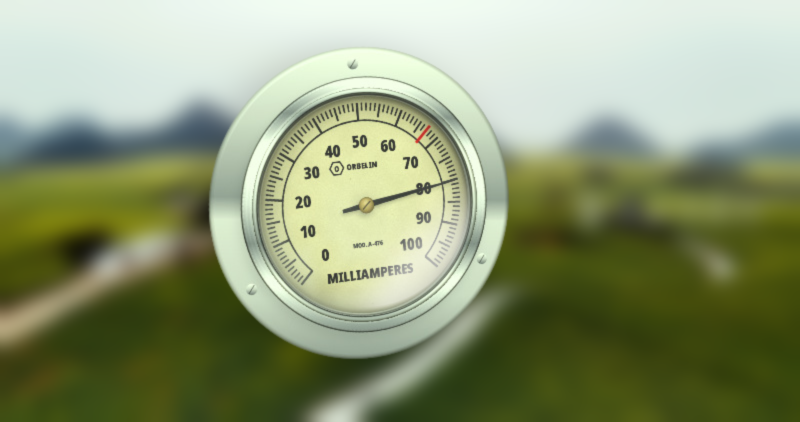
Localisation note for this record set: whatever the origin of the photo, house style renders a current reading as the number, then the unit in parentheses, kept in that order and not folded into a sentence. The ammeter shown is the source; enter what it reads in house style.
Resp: 80 (mA)
